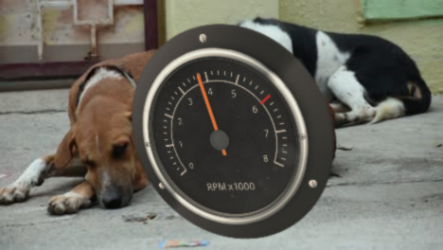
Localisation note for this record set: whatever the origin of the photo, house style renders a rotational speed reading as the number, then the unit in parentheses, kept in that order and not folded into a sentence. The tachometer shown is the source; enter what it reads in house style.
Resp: 3800 (rpm)
